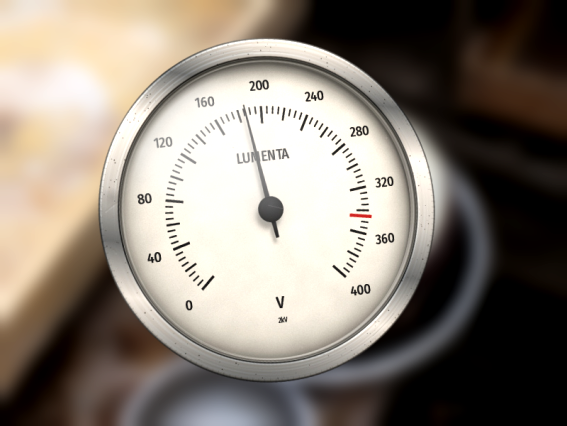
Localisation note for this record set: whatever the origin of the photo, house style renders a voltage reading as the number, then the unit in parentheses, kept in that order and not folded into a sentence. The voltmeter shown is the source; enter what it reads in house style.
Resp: 185 (V)
